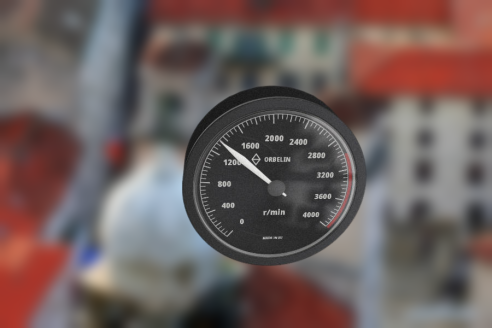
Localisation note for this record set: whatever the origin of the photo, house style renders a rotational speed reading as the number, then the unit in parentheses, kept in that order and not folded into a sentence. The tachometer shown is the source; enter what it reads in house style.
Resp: 1350 (rpm)
